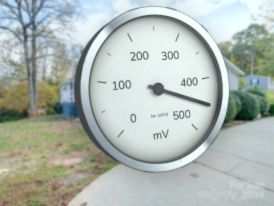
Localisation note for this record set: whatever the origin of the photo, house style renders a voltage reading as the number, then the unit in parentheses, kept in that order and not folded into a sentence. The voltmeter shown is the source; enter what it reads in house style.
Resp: 450 (mV)
